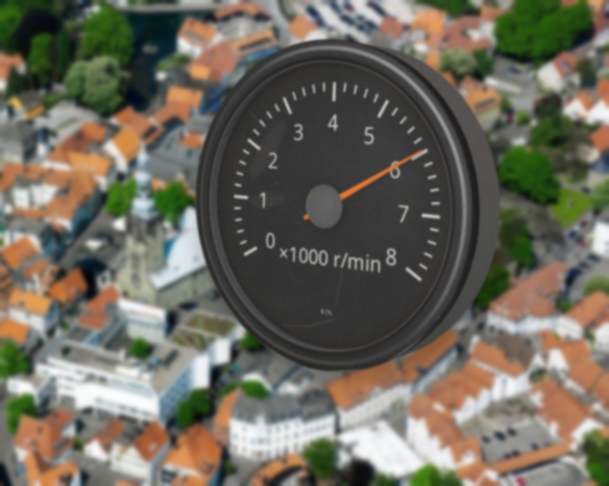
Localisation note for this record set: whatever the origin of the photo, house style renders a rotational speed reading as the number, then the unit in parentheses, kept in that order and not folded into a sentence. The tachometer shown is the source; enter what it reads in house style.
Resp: 6000 (rpm)
